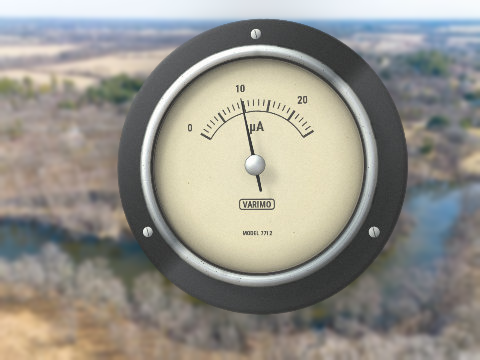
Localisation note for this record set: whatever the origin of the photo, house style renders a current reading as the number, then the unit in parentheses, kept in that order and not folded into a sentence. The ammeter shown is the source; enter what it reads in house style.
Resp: 10 (µA)
